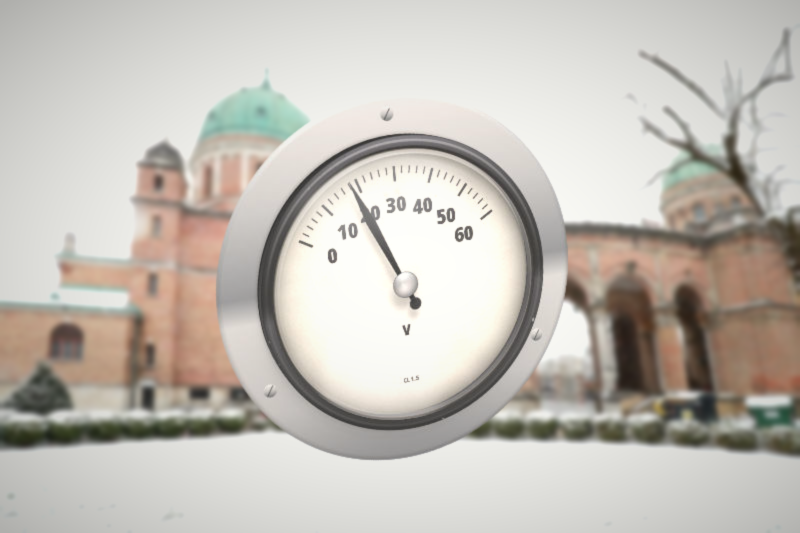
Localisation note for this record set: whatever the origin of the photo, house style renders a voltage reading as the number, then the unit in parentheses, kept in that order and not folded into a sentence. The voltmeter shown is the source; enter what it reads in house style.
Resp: 18 (V)
